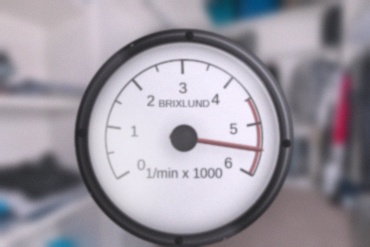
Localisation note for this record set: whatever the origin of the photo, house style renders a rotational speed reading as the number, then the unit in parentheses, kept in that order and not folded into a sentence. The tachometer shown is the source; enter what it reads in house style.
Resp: 5500 (rpm)
